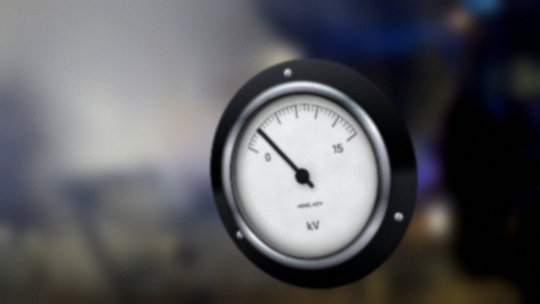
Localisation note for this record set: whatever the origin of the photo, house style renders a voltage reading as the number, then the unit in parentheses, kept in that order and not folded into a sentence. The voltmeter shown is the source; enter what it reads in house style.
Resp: 2.5 (kV)
